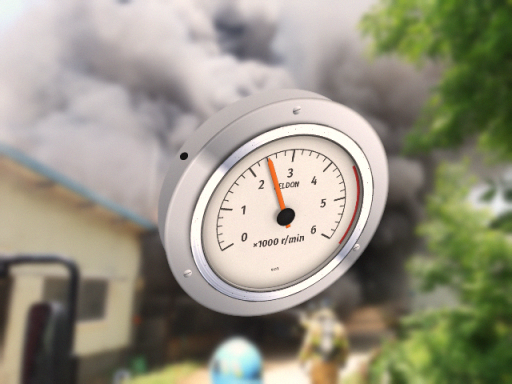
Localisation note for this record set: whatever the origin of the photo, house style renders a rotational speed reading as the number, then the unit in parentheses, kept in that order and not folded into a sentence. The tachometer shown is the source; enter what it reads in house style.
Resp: 2400 (rpm)
